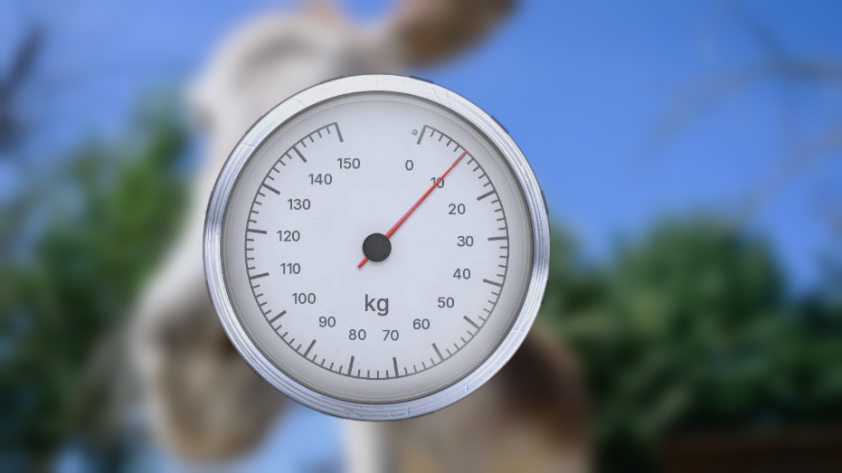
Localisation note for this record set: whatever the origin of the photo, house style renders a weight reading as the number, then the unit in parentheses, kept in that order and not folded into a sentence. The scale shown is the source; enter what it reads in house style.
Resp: 10 (kg)
